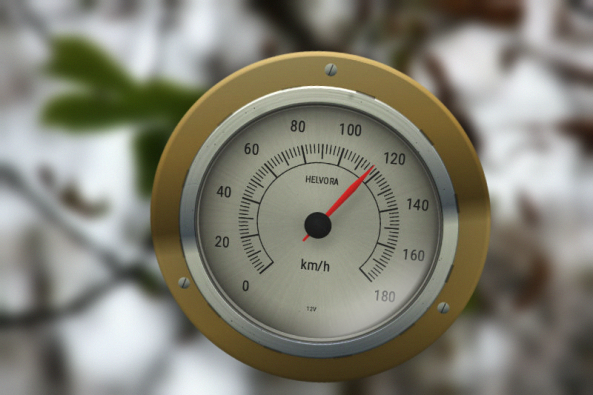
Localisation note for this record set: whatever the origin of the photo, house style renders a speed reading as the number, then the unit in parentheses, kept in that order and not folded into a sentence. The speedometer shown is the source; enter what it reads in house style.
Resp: 116 (km/h)
